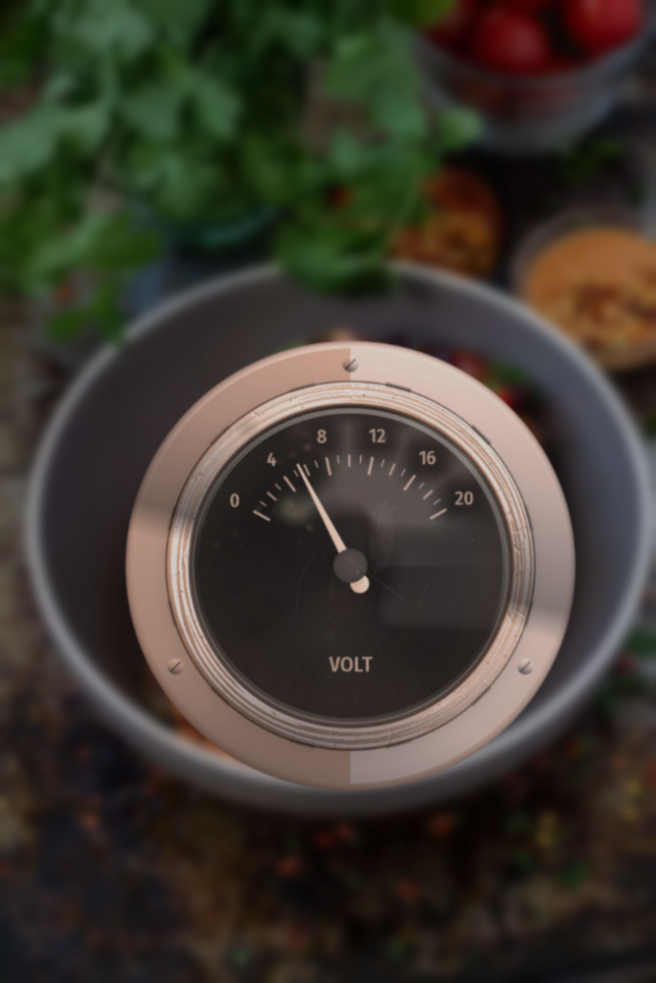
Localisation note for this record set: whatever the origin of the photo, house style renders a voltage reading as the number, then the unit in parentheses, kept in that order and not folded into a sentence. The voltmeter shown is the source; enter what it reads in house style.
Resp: 5.5 (V)
